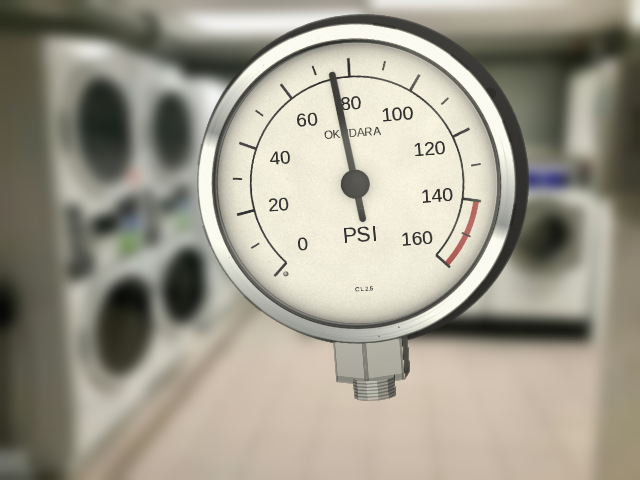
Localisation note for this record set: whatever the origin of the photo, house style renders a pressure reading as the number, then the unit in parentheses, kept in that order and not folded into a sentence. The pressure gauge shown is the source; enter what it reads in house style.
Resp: 75 (psi)
